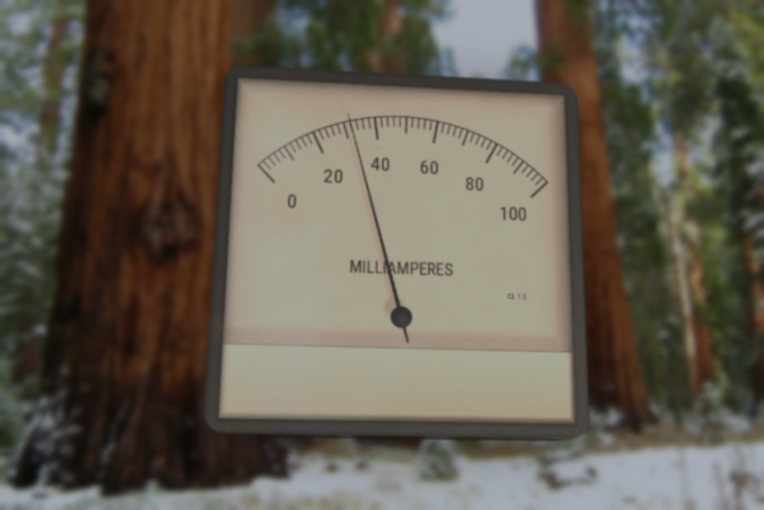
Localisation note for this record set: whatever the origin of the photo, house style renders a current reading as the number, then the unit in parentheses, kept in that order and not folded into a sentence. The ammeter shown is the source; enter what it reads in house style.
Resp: 32 (mA)
